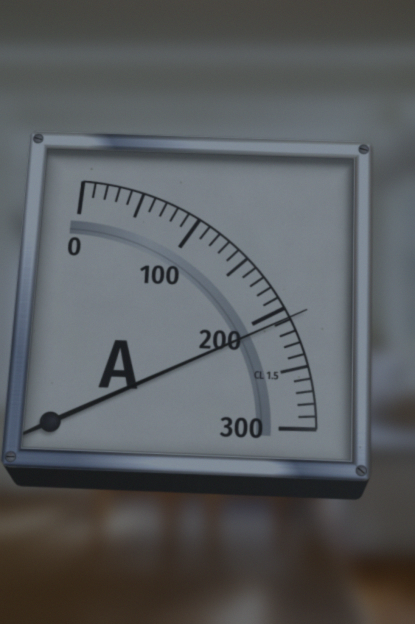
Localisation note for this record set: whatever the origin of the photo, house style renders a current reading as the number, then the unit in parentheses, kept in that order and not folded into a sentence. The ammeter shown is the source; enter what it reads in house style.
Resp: 210 (A)
